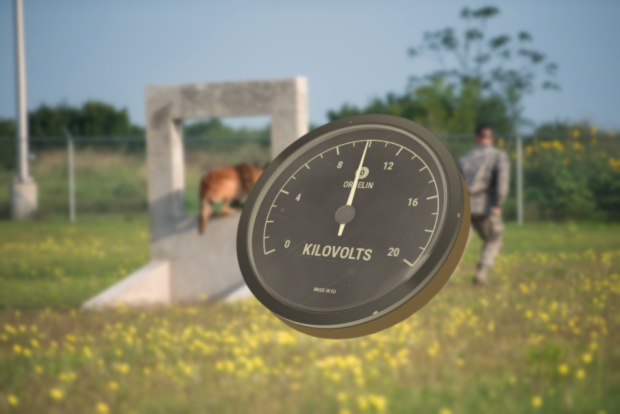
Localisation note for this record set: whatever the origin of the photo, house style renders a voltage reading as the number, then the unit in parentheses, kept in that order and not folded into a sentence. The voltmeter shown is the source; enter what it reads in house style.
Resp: 10 (kV)
